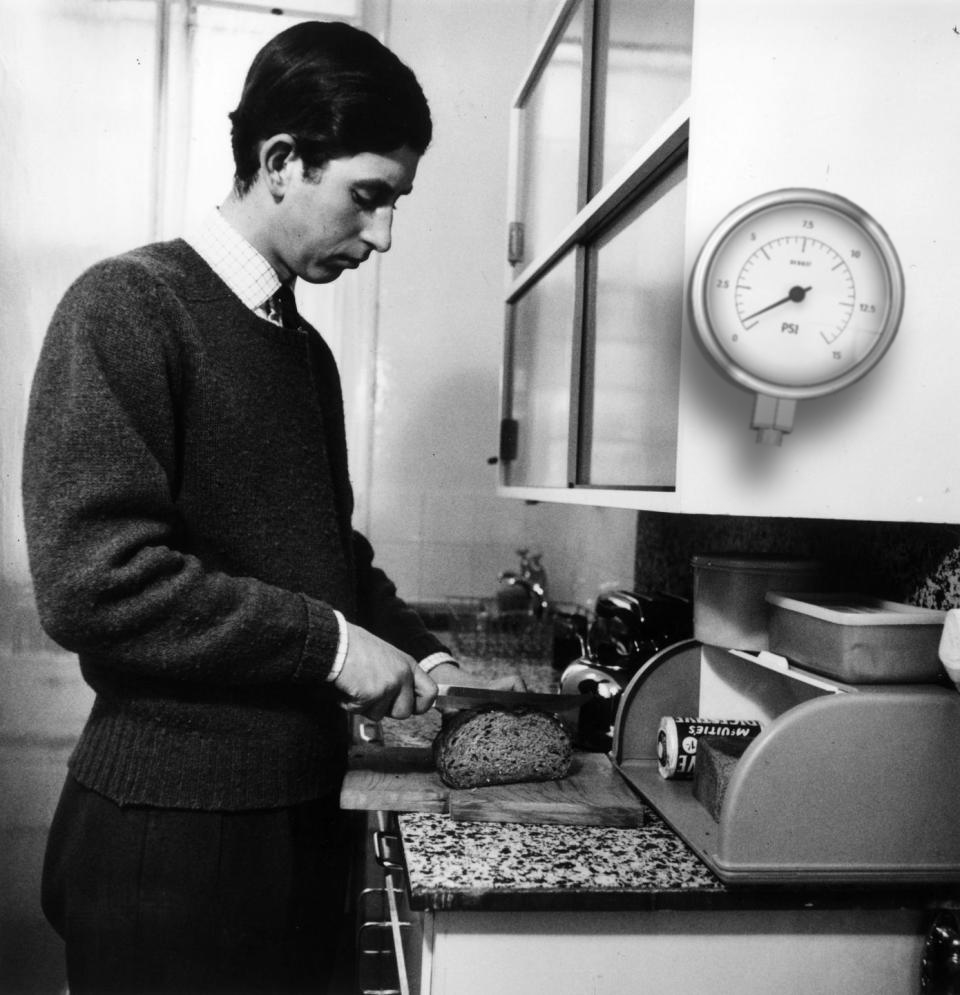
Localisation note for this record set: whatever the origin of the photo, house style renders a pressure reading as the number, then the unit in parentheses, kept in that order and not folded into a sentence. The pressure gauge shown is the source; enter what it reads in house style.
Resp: 0.5 (psi)
